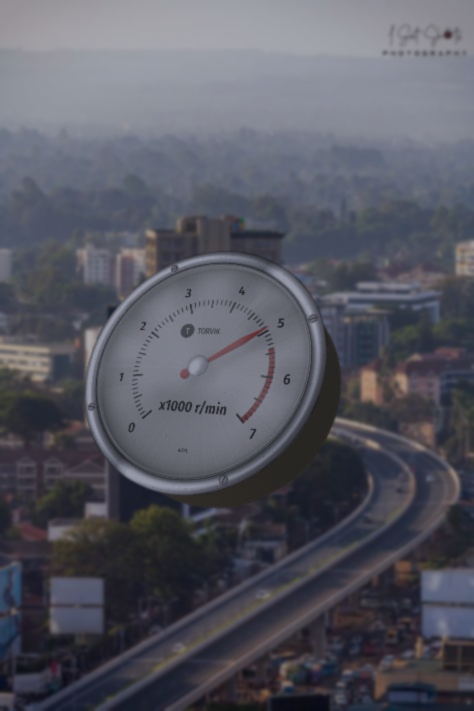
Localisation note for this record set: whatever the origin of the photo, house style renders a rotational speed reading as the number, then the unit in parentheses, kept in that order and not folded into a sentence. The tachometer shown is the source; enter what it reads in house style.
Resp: 5000 (rpm)
